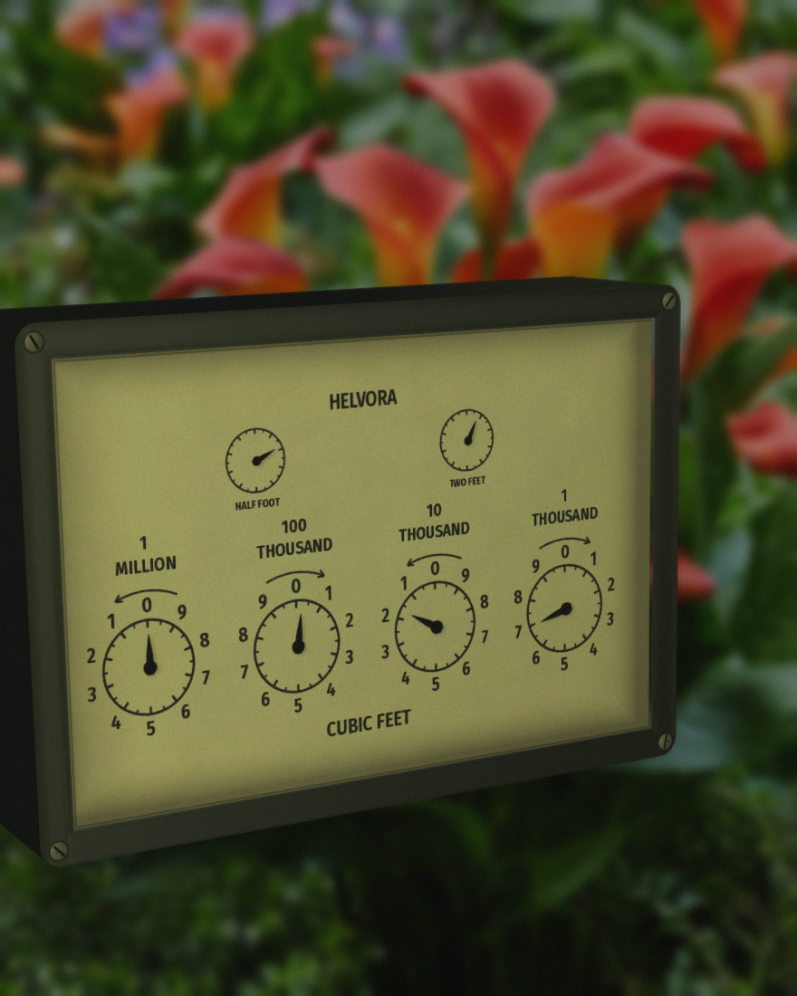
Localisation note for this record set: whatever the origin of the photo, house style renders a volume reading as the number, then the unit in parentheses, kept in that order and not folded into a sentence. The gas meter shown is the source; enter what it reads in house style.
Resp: 1700 (ft³)
